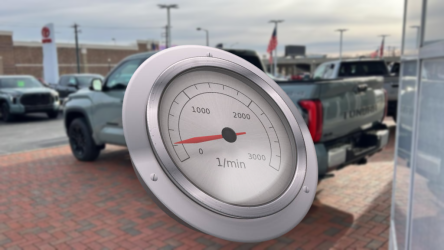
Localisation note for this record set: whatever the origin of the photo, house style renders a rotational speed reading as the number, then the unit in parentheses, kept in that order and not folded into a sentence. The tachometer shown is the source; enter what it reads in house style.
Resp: 200 (rpm)
